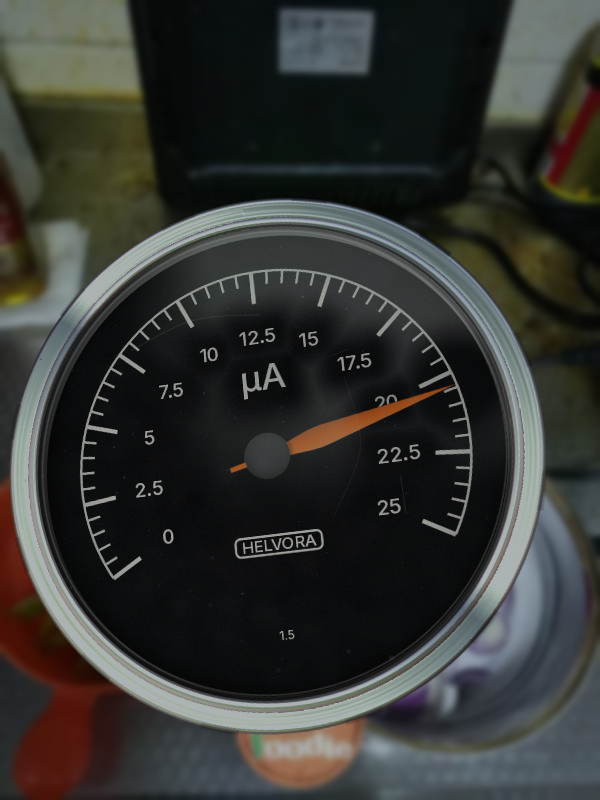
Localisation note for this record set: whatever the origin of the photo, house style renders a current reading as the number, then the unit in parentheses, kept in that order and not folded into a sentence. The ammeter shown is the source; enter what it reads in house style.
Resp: 20.5 (µA)
